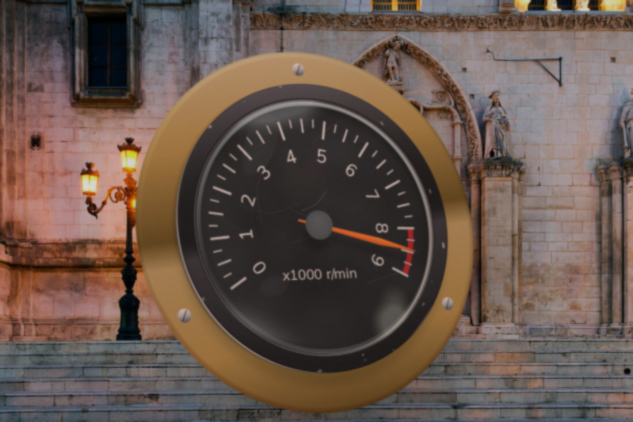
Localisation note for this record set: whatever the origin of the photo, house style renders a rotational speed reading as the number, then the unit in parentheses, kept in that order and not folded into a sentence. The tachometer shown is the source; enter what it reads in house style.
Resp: 8500 (rpm)
